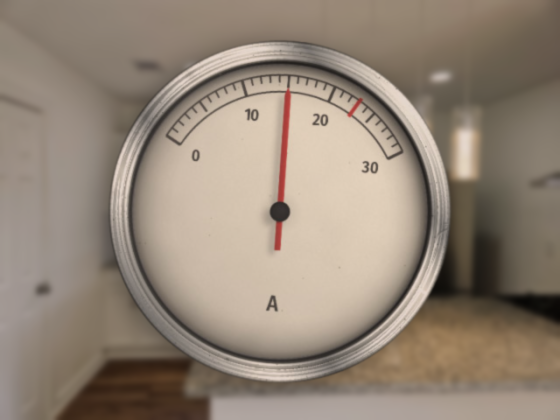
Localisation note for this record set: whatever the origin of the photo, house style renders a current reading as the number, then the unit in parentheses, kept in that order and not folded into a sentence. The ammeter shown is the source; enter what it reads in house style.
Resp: 15 (A)
